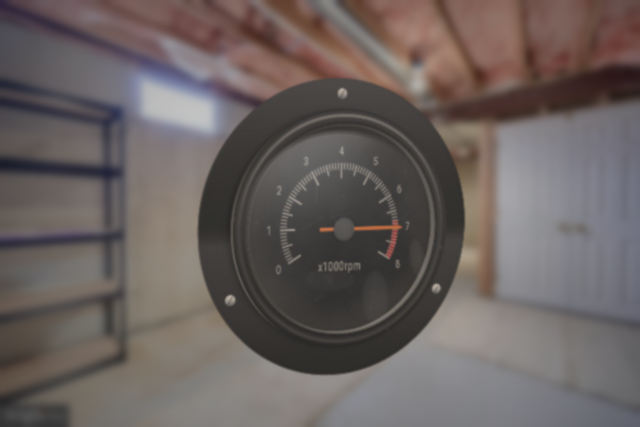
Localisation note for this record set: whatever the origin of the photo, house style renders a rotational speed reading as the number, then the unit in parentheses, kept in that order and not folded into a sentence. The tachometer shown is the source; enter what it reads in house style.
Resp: 7000 (rpm)
